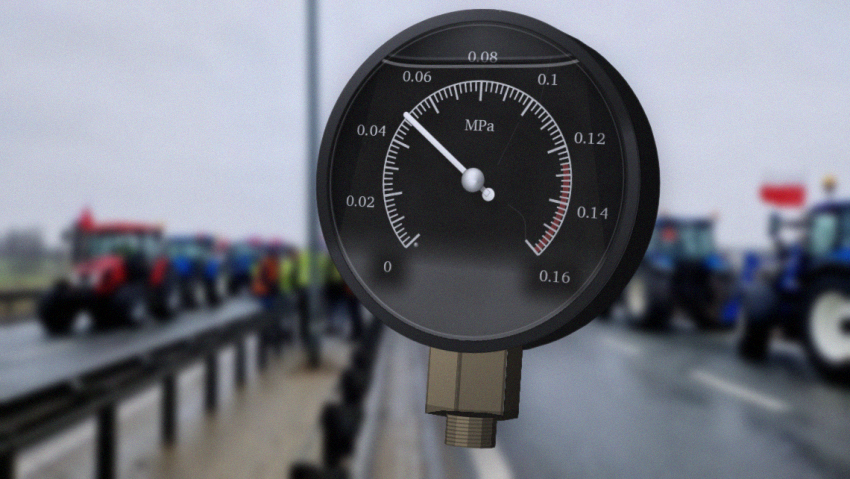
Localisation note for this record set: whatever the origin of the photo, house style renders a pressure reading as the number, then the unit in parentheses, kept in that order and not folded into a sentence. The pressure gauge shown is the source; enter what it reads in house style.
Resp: 0.05 (MPa)
